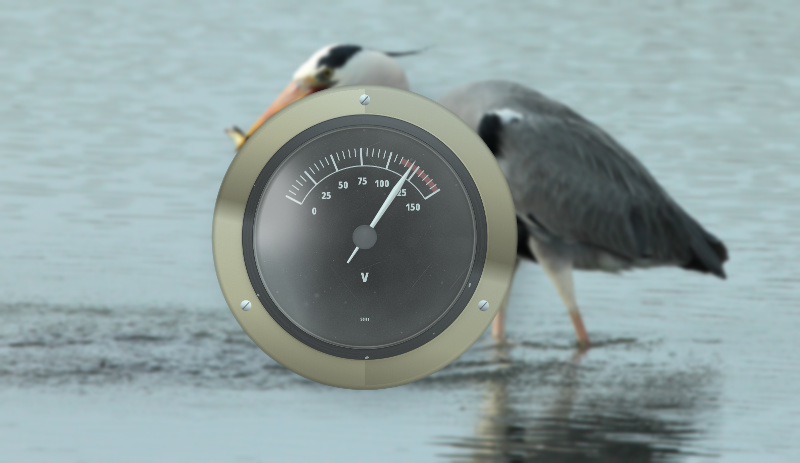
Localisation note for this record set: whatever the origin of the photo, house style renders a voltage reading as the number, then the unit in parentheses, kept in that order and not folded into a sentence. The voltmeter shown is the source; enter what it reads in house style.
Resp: 120 (V)
